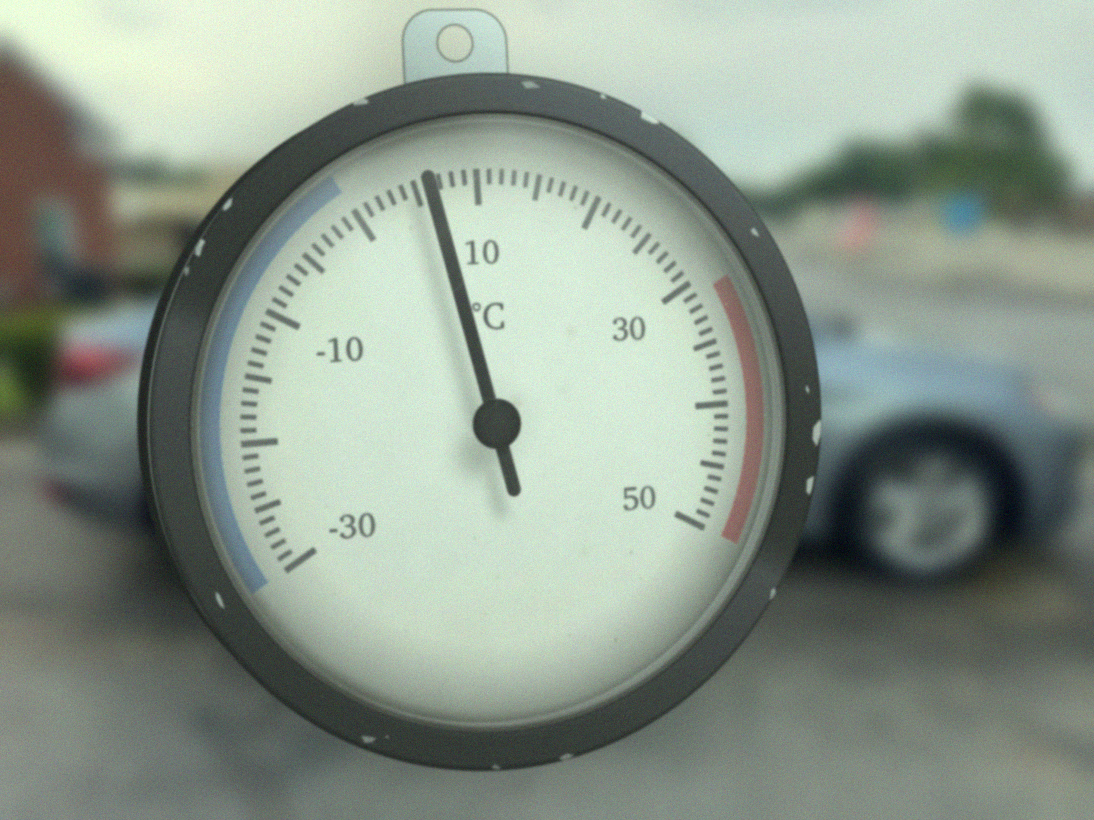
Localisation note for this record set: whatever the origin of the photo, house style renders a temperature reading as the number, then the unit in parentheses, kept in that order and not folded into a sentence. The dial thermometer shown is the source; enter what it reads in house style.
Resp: 6 (°C)
